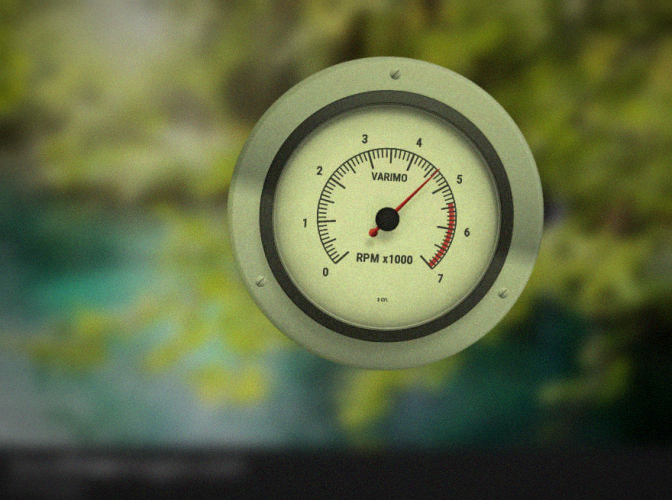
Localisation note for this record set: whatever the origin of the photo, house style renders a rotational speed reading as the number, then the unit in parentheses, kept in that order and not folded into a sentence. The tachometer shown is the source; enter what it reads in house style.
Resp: 4600 (rpm)
